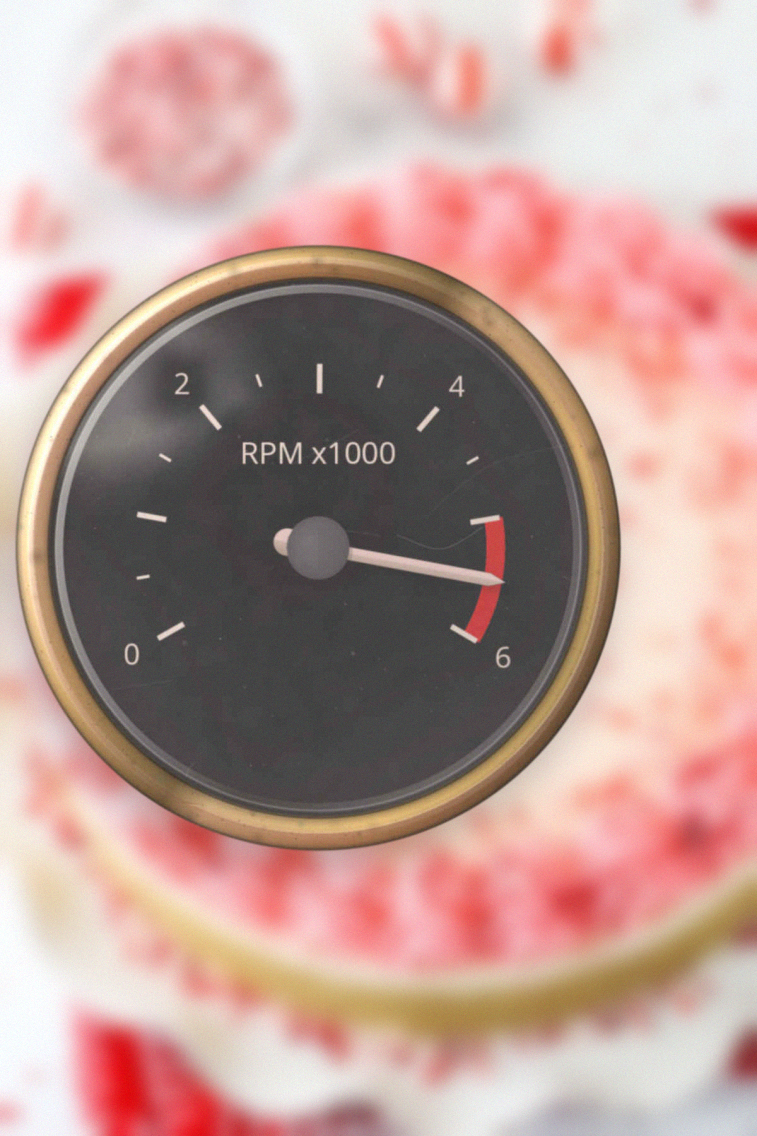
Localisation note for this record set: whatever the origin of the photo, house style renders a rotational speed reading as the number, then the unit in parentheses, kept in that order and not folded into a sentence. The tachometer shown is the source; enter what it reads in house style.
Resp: 5500 (rpm)
